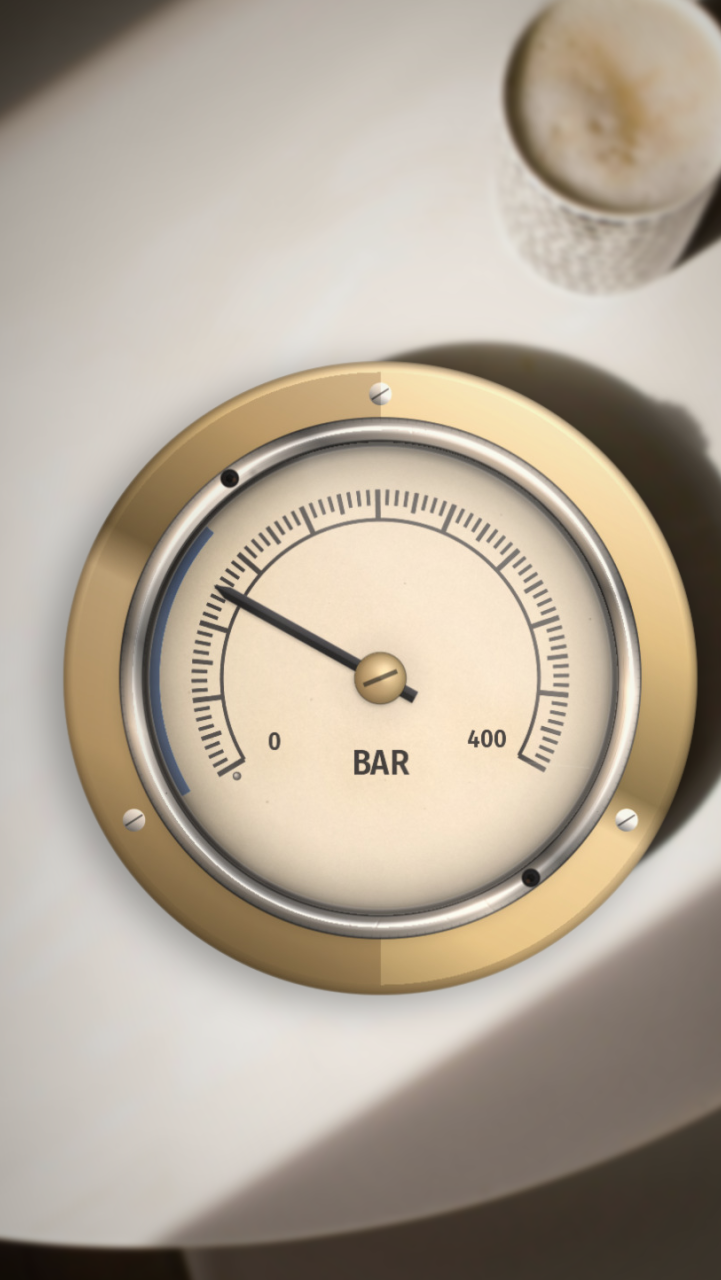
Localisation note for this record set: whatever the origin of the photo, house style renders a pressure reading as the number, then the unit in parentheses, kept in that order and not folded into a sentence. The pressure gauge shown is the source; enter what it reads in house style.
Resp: 100 (bar)
